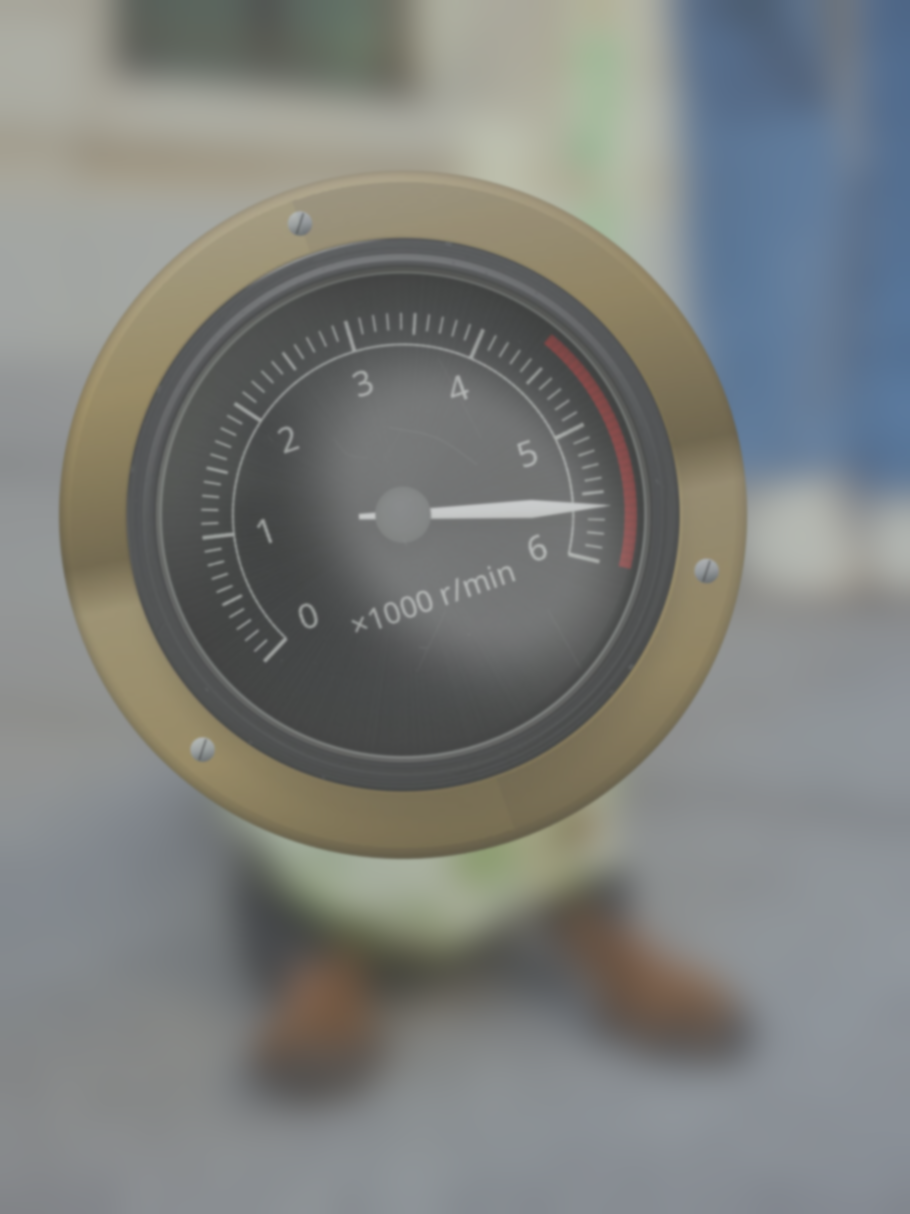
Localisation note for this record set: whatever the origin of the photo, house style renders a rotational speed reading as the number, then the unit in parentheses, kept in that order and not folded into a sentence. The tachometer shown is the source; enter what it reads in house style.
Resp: 5600 (rpm)
